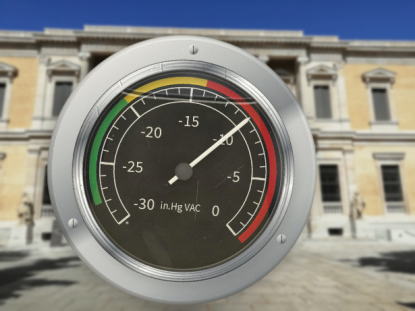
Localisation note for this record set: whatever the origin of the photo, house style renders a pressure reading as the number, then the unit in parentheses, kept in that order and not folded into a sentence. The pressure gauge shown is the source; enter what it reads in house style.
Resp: -10 (inHg)
